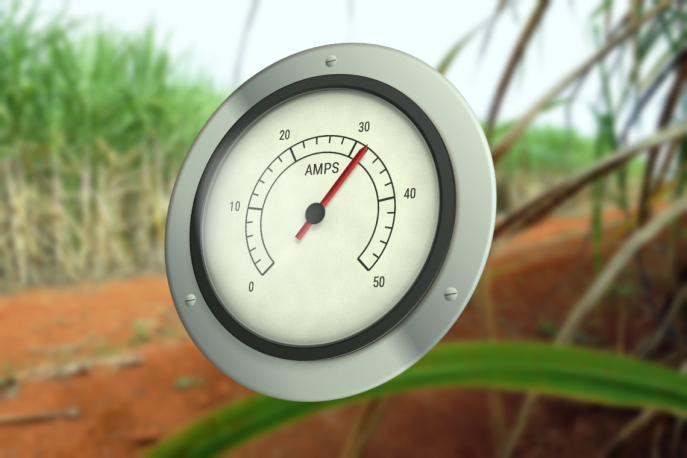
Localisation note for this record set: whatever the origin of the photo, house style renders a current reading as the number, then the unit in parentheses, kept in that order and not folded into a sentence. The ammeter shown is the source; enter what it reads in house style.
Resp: 32 (A)
